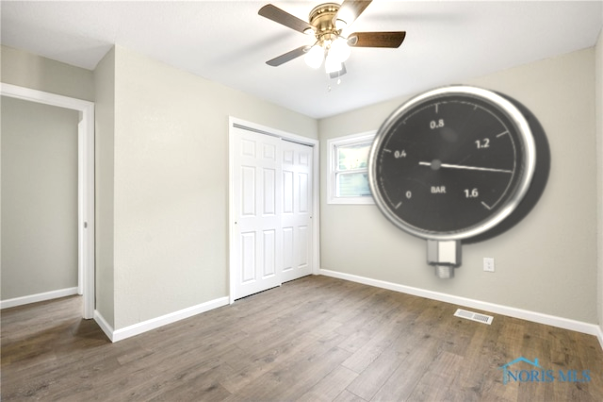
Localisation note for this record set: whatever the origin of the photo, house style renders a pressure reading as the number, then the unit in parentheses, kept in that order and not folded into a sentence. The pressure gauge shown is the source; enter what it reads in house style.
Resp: 1.4 (bar)
